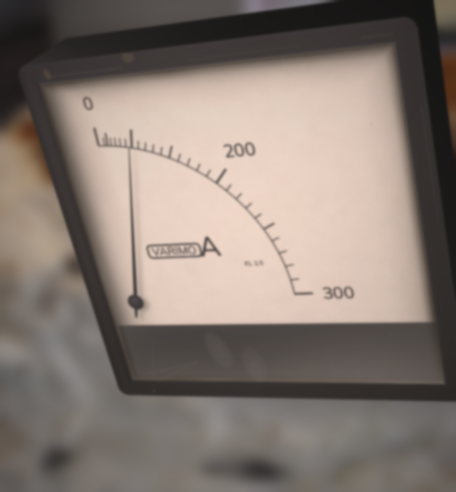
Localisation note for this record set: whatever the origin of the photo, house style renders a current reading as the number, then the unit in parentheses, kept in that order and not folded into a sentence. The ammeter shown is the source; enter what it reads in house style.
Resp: 100 (A)
